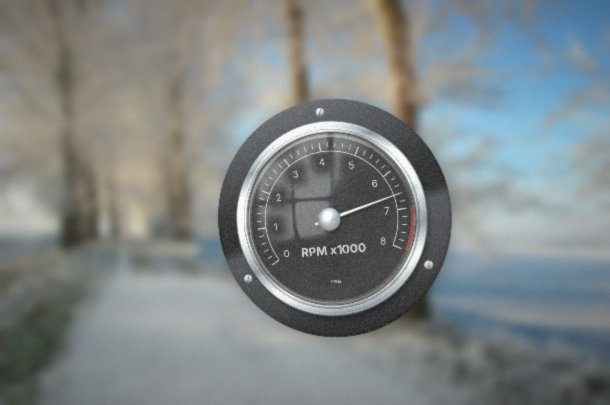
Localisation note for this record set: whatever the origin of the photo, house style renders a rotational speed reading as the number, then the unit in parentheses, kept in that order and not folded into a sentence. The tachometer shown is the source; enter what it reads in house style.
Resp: 6600 (rpm)
